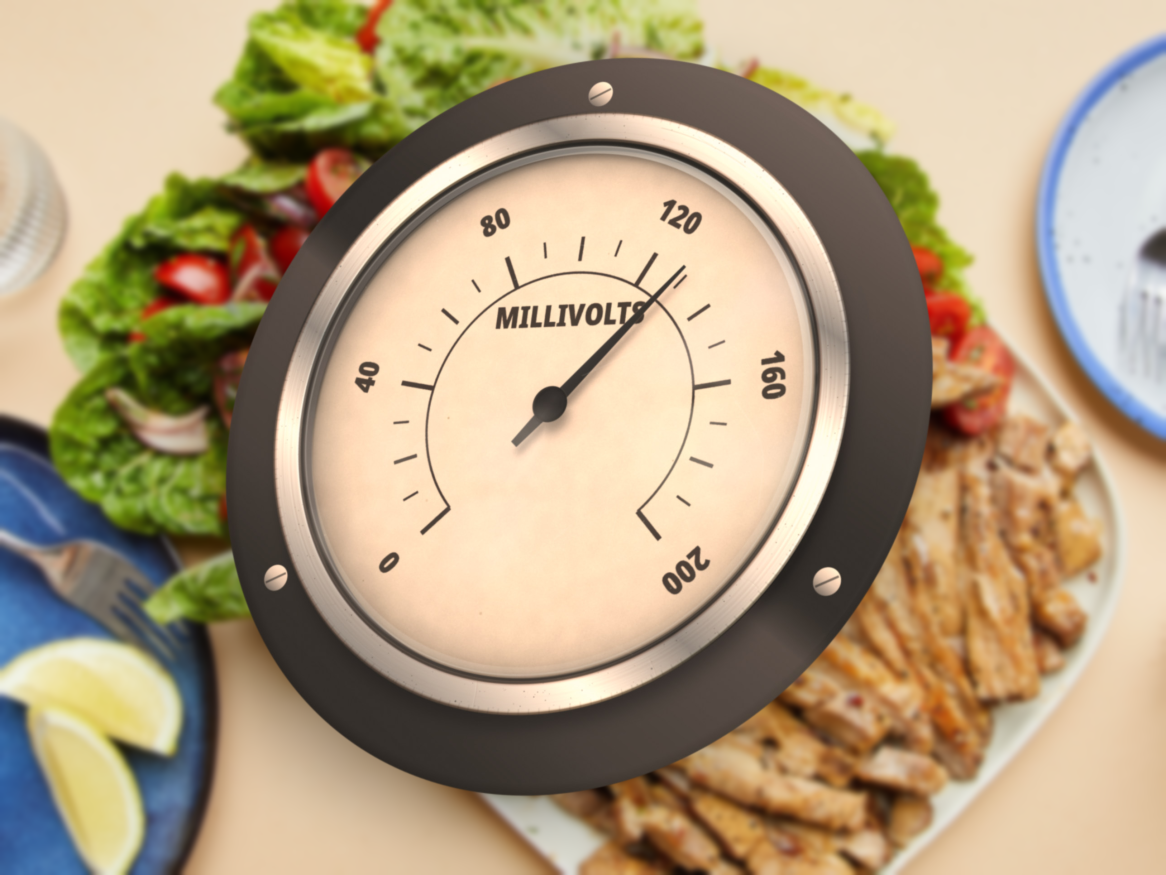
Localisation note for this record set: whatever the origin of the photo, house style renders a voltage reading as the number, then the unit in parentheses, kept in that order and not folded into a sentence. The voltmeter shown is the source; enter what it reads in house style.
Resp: 130 (mV)
